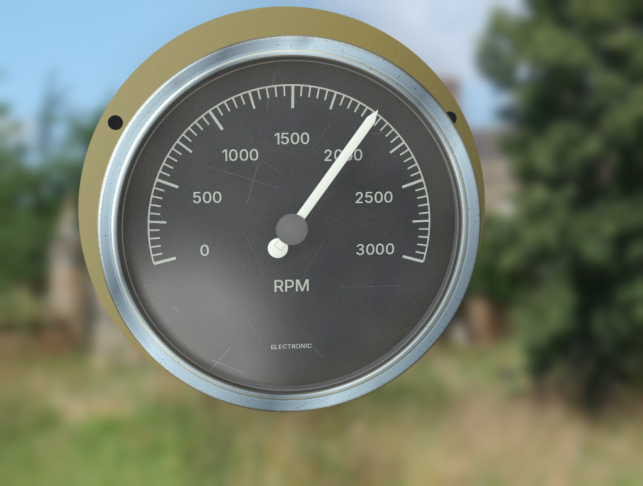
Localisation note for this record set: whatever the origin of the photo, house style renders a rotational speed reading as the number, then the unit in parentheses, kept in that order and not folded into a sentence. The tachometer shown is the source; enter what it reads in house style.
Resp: 2000 (rpm)
